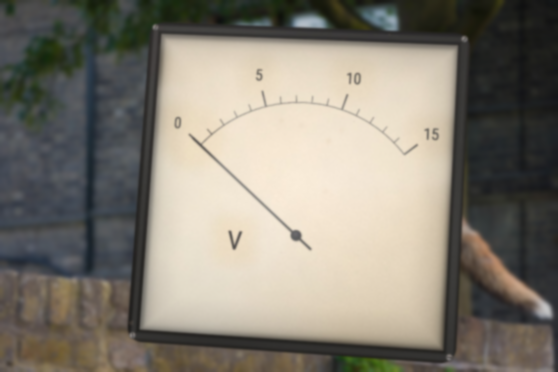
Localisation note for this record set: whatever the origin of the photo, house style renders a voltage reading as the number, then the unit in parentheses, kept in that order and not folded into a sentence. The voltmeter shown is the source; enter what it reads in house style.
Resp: 0 (V)
